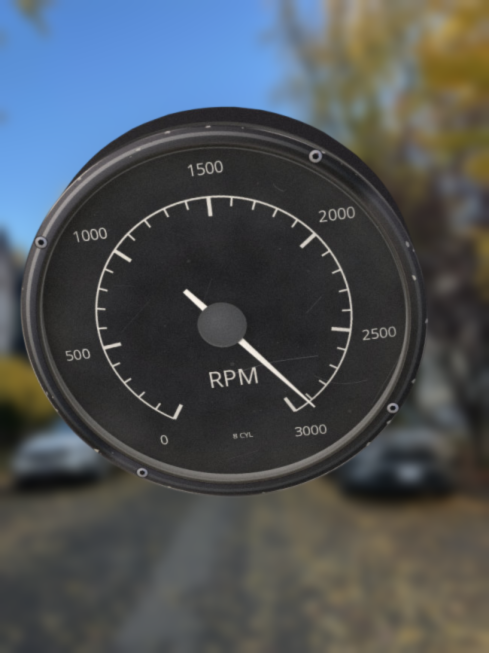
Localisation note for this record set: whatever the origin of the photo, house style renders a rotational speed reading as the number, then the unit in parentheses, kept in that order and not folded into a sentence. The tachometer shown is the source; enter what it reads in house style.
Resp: 2900 (rpm)
